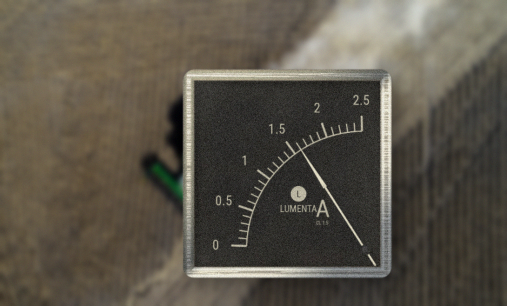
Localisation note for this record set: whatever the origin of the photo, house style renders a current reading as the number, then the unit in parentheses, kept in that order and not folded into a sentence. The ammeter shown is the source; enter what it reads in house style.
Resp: 1.6 (A)
